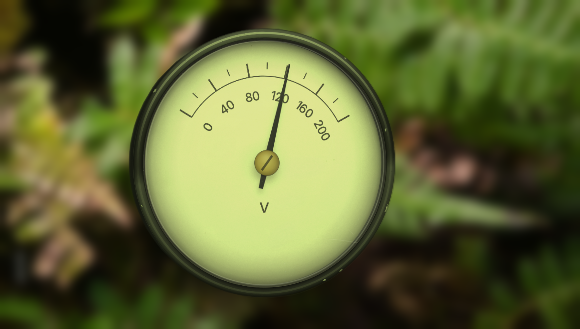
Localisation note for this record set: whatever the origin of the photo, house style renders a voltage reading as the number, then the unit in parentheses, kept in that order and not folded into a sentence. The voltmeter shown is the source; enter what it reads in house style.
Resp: 120 (V)
